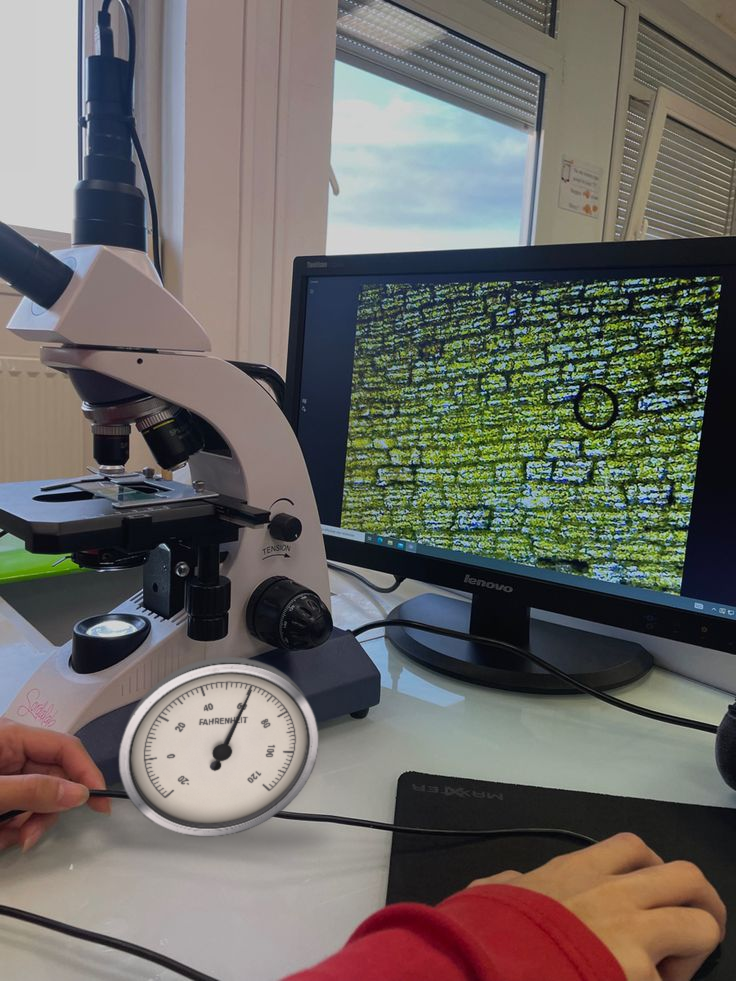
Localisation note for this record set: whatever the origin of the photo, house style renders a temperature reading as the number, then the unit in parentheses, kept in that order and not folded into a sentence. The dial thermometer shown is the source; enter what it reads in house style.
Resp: 60 (°F)
